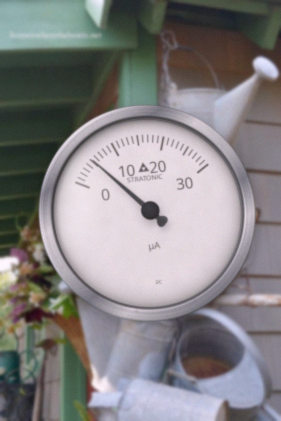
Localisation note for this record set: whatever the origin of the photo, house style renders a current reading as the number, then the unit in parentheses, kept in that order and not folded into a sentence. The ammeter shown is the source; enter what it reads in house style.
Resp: 5 (µA)
